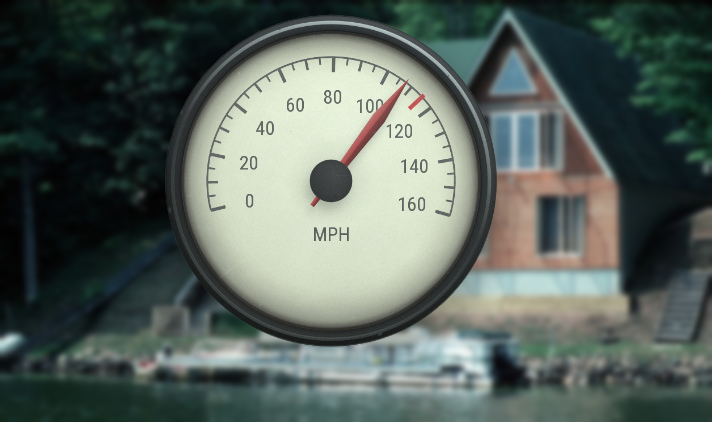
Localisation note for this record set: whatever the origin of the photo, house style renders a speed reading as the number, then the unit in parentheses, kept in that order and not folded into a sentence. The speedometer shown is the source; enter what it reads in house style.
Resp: 107.5 (mph)
